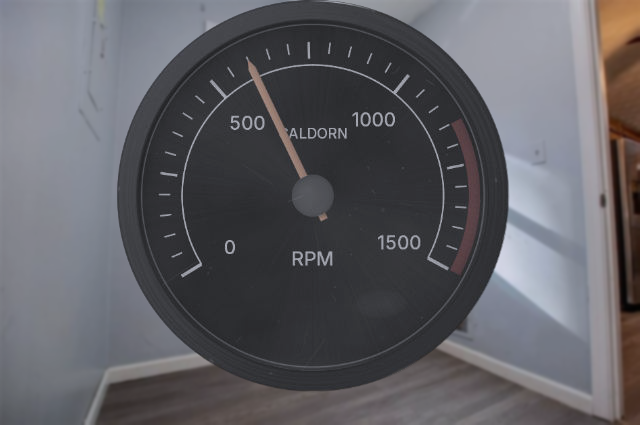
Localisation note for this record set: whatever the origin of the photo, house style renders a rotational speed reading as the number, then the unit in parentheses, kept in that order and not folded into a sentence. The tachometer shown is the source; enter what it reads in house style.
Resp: 600 (rpm)
